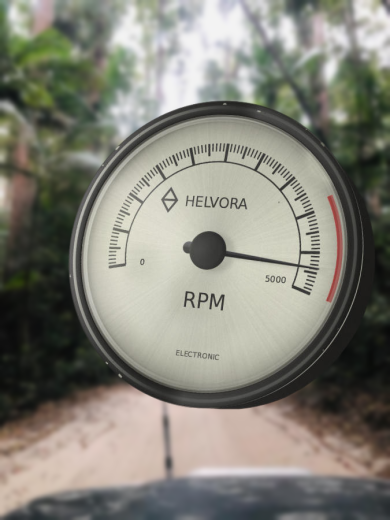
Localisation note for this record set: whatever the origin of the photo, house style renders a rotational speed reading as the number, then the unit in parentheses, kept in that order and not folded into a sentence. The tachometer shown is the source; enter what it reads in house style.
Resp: 4700 (rpm)
